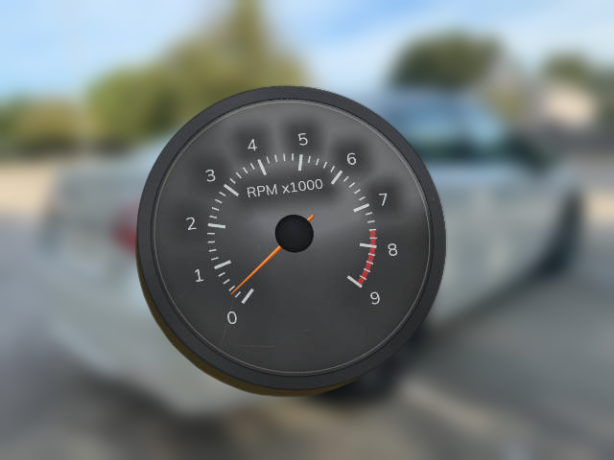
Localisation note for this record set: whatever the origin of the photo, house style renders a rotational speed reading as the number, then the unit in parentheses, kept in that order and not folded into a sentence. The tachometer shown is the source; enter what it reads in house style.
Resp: 300 (rpm)
